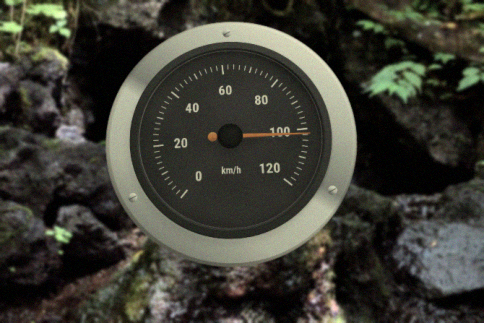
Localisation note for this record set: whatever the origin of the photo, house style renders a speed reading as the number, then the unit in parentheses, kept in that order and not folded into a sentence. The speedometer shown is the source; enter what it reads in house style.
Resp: 102 (km/h)
